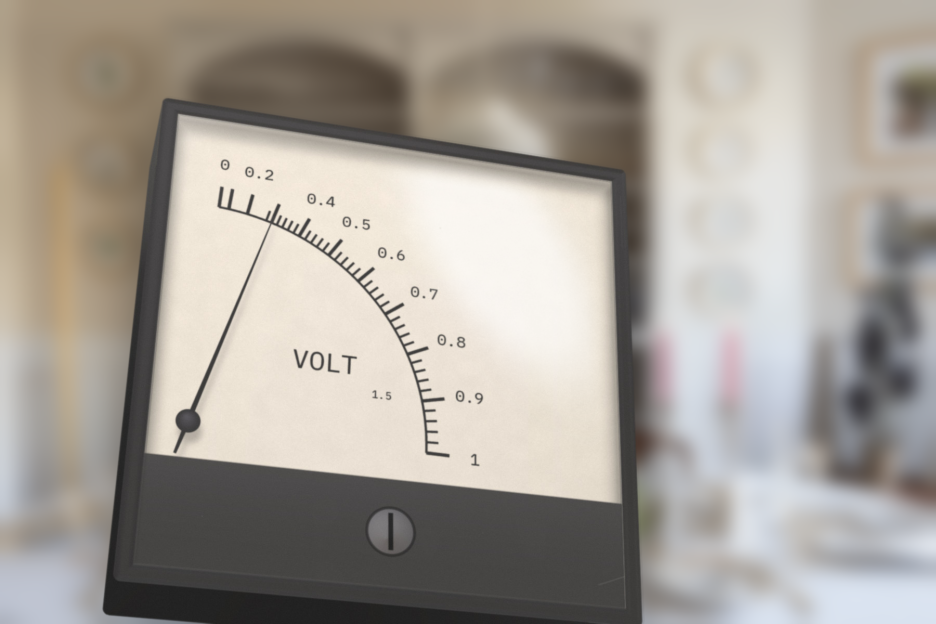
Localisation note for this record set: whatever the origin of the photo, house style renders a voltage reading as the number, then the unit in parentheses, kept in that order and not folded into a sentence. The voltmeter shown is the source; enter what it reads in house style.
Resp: 0.3 (V)
